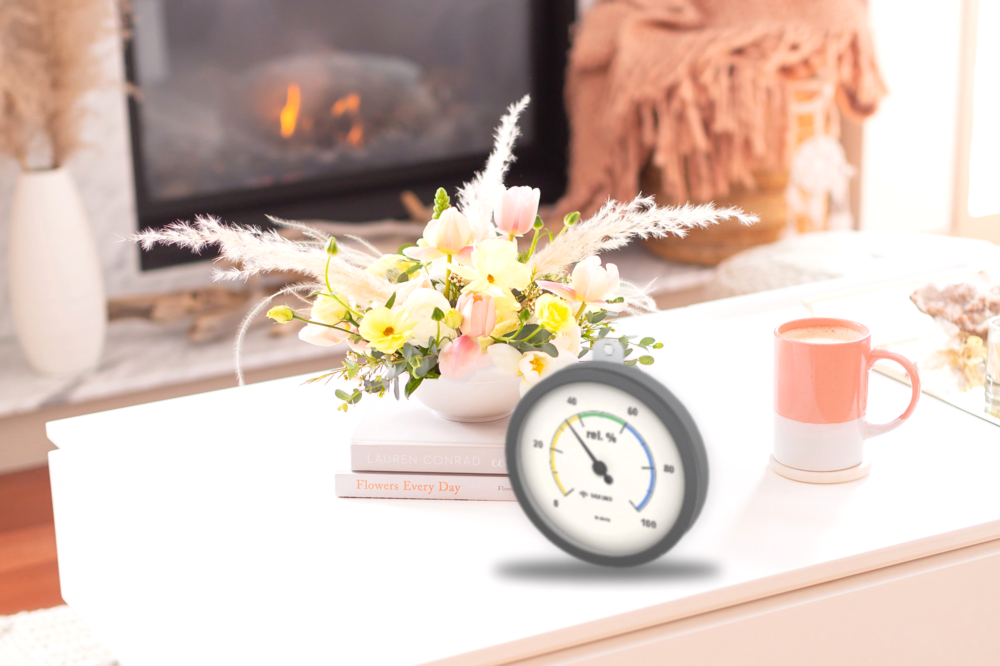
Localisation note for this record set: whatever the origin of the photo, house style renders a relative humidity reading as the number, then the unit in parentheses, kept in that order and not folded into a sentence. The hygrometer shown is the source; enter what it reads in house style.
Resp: 35 (%)
